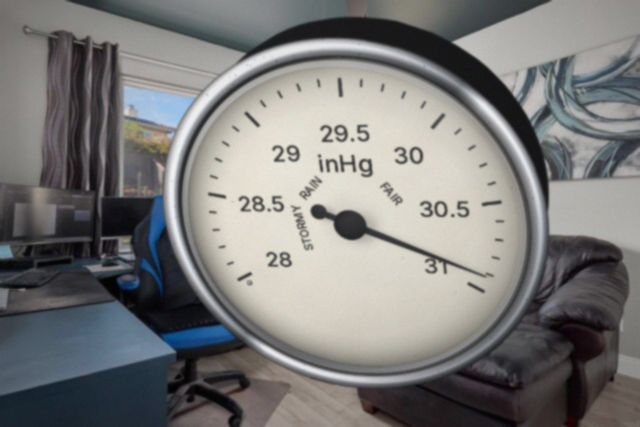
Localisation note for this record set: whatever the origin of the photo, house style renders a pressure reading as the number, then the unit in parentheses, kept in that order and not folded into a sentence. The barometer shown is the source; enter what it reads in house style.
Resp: 30.9 (inHg)
